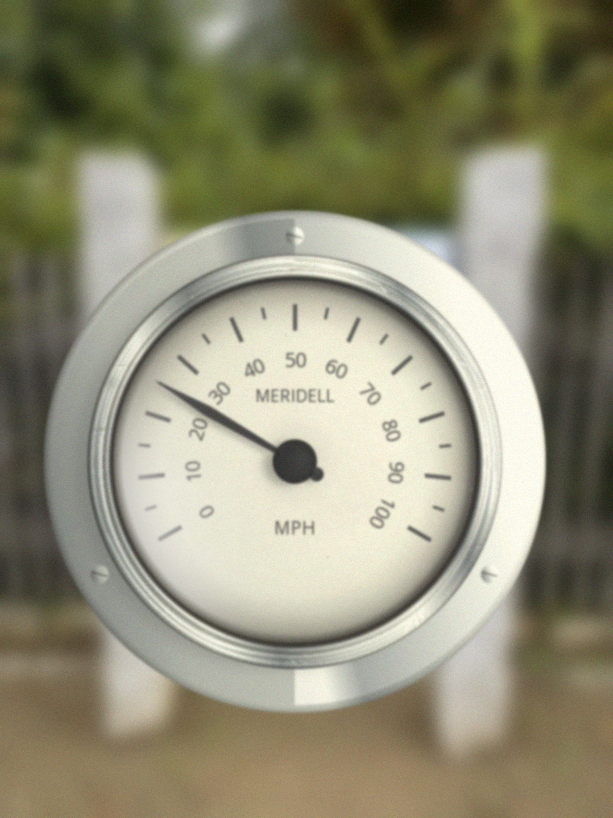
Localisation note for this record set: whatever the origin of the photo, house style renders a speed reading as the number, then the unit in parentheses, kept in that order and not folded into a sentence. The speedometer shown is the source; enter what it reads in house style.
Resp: 25 (mph)
